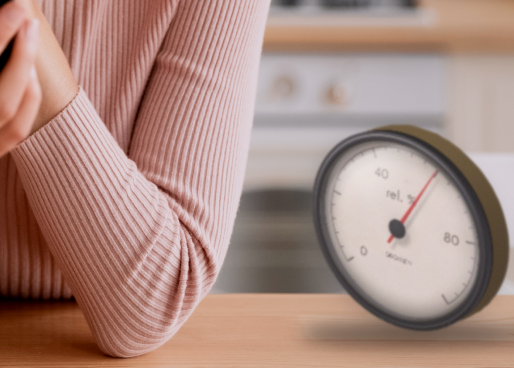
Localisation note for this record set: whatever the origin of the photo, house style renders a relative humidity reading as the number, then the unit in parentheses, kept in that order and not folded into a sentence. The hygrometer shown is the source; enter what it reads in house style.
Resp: 60 (%)
